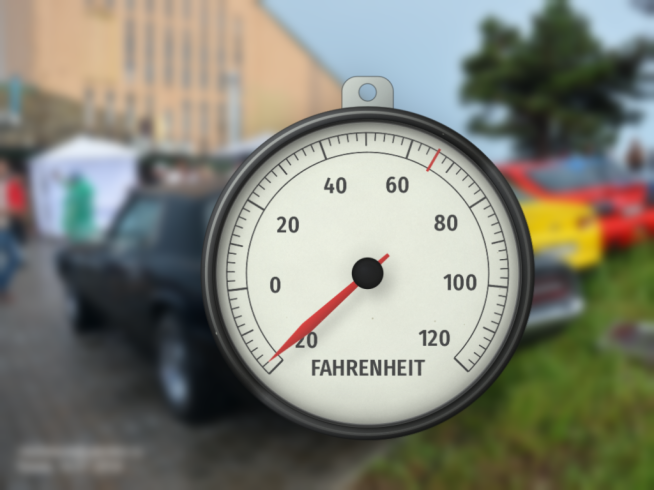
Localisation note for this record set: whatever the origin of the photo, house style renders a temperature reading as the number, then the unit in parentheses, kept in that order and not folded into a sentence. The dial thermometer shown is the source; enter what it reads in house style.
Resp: -18 (°F)
